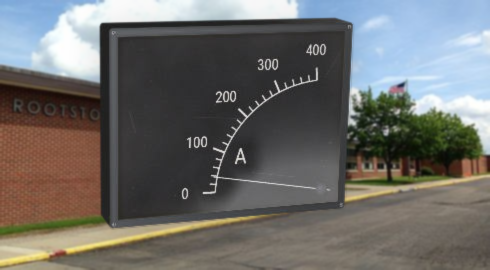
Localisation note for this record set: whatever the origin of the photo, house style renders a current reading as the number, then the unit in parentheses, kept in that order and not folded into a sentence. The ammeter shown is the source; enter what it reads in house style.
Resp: 40 (A)
